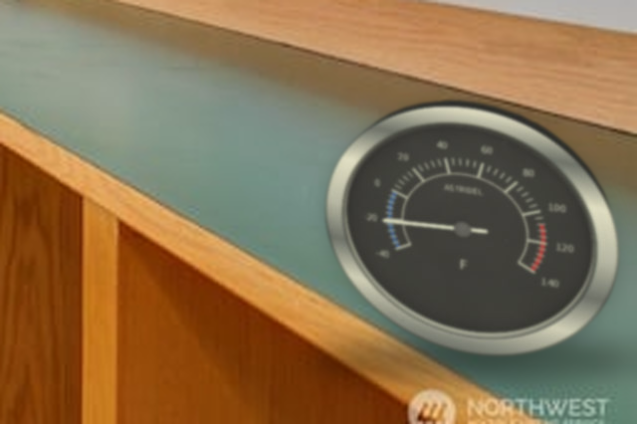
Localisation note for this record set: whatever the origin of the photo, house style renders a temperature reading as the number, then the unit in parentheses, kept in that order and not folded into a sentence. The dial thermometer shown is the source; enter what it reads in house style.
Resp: -20 (°F)
